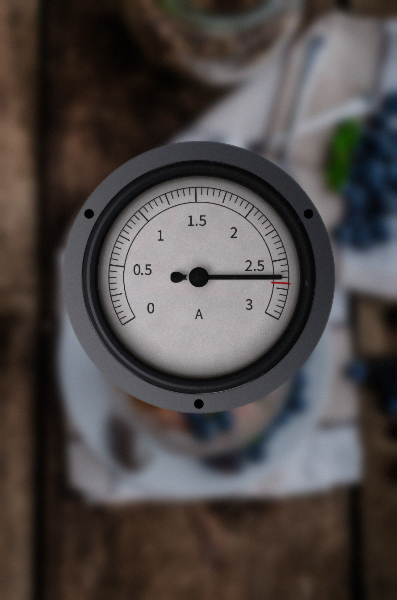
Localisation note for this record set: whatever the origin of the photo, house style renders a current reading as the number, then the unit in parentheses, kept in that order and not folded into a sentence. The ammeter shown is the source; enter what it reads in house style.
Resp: 2.65 (A)
